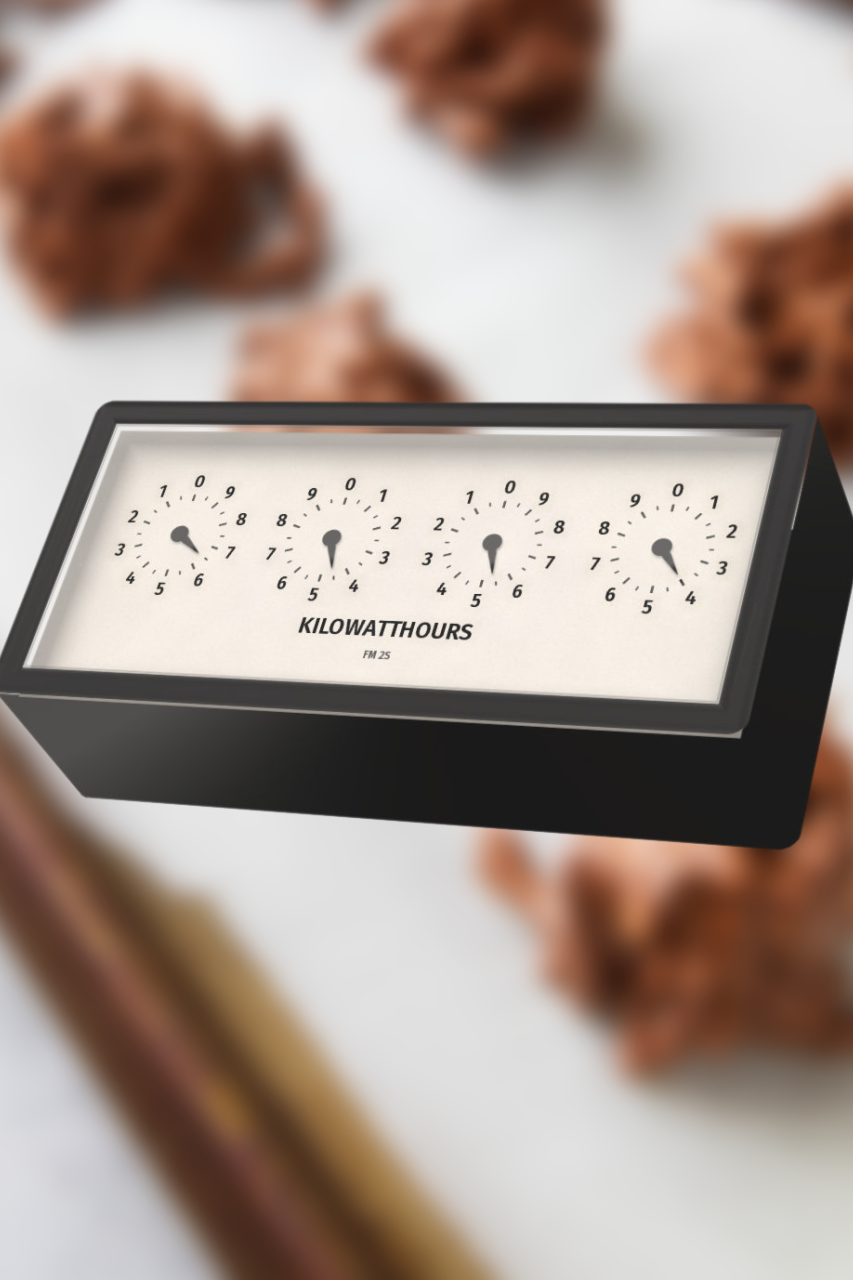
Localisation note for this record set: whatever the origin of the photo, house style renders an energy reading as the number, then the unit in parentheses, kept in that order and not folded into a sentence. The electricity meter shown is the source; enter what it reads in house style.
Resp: 6454 (kWh)
